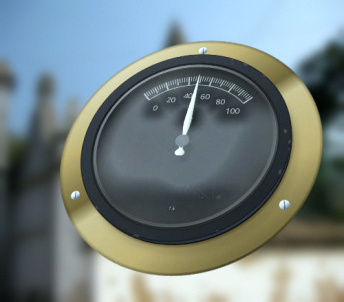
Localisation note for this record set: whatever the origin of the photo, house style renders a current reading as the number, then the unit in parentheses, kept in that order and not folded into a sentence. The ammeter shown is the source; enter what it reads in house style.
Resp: 50 (A)
